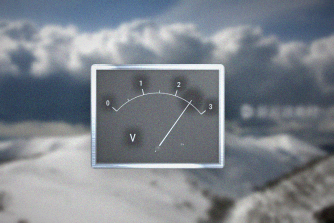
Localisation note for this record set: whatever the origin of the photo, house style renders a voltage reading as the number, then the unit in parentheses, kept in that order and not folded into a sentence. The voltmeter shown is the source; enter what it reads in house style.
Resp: 2.5 (V)
